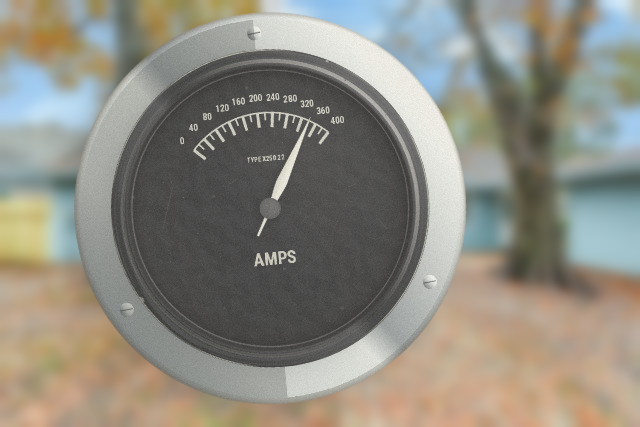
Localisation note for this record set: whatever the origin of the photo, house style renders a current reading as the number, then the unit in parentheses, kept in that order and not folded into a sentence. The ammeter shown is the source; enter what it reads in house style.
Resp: 340 (A)
